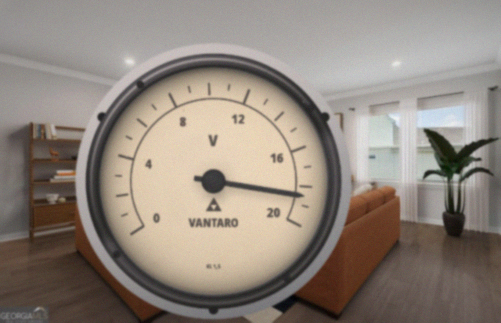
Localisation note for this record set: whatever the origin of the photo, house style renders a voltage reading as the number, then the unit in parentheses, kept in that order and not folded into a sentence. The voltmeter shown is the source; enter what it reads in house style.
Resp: 18.5 (V)
